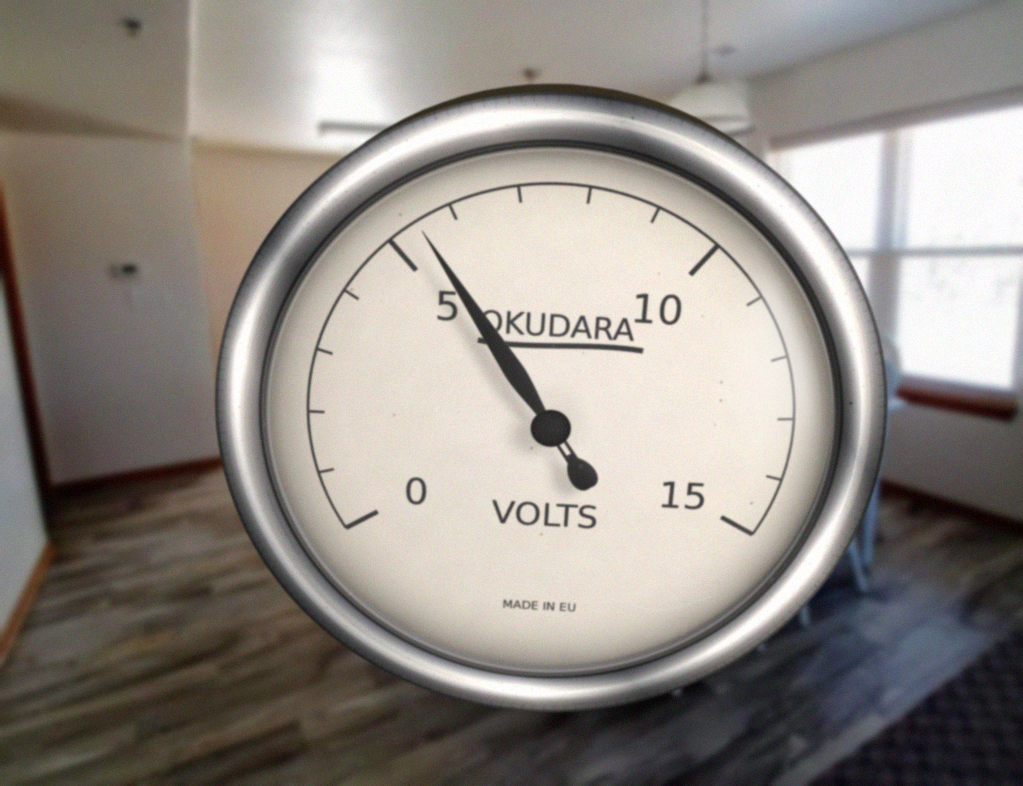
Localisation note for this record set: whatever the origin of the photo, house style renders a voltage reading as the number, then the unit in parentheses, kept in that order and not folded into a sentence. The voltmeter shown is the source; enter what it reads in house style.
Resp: 5.5 (V)
